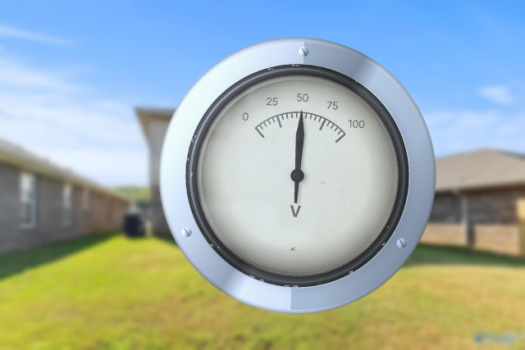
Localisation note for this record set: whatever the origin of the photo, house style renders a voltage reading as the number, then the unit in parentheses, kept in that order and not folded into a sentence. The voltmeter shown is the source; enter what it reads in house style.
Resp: 50 (V)
